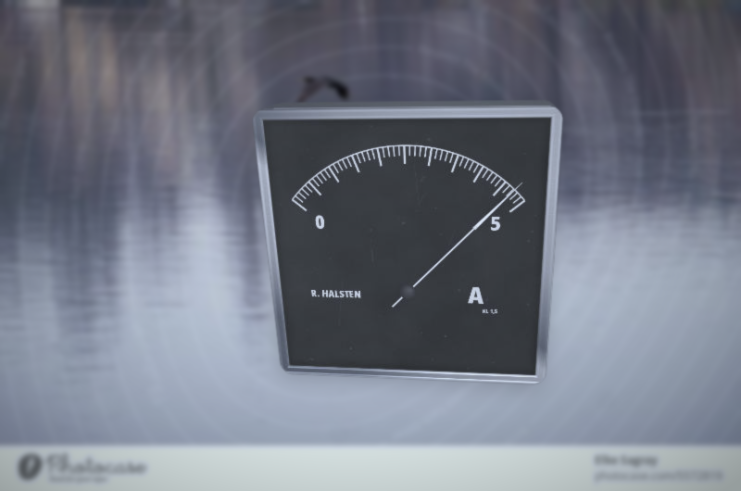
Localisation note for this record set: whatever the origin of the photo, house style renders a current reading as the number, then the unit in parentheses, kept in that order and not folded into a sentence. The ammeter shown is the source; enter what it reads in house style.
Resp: 4.7 (A)
